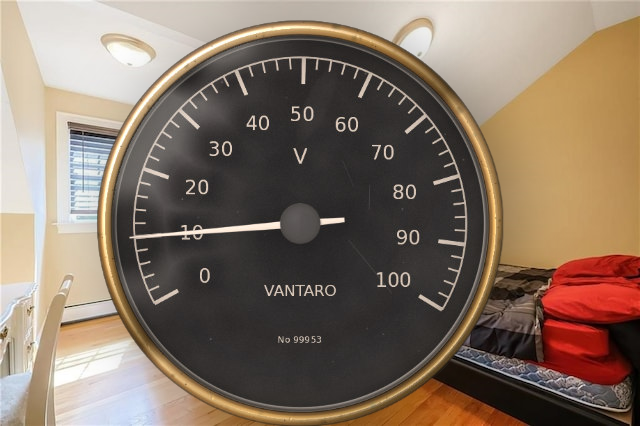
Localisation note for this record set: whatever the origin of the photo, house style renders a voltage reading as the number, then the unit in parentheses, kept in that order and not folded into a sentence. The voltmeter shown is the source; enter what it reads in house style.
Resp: 10 (V)
